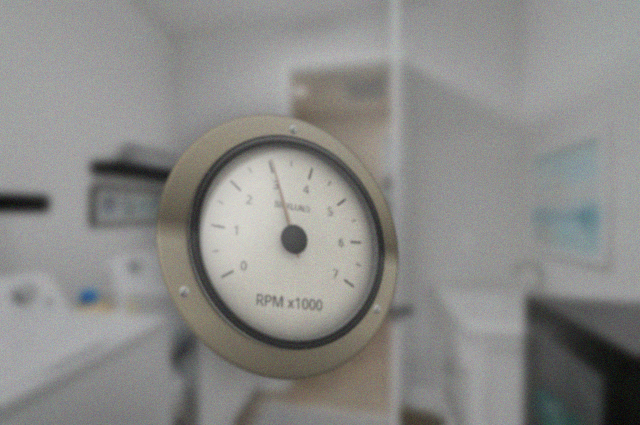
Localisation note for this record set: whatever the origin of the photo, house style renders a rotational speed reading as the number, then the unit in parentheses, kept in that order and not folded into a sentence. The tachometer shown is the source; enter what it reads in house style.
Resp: 3000 (rpm)
